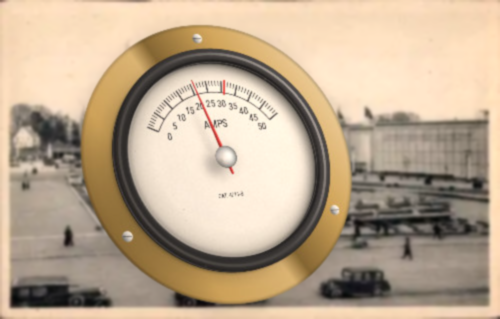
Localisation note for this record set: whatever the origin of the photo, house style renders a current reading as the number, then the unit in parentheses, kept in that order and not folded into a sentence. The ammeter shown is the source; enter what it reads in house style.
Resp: 20 (A)
